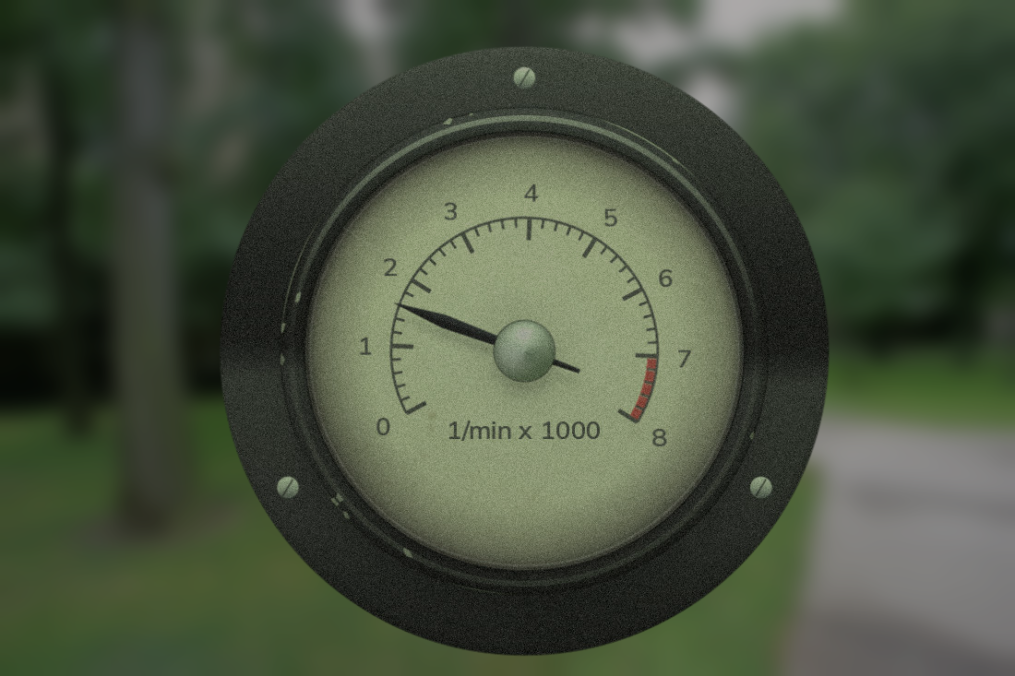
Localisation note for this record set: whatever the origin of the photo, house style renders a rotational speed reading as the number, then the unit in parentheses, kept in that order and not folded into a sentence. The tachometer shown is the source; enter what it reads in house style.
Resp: 1600 (rpm)
